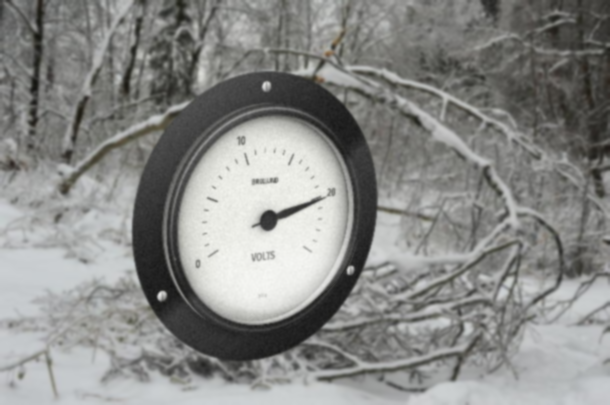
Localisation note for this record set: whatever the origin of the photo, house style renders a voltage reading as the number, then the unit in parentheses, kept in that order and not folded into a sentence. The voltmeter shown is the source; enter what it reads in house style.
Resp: 20 (V)
